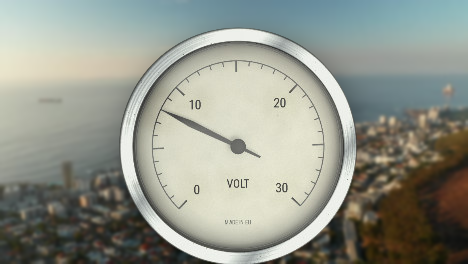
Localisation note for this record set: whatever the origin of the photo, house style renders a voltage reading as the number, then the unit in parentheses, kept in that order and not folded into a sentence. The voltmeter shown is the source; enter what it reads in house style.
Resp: 8 (V)
